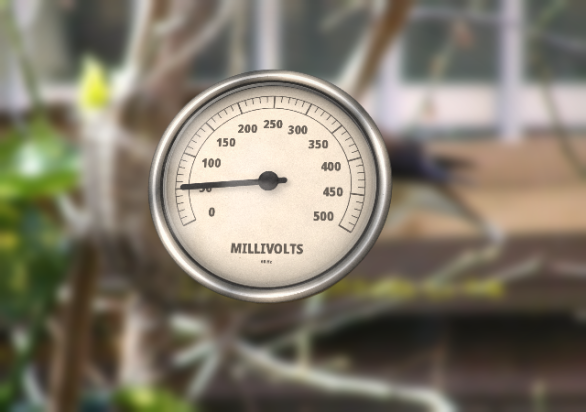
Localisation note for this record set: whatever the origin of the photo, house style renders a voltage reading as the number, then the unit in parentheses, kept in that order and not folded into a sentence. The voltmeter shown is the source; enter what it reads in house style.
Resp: 50 (mV)
